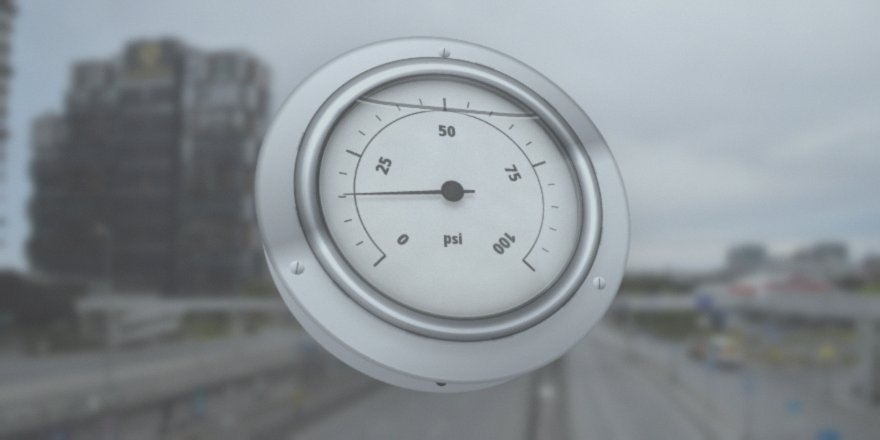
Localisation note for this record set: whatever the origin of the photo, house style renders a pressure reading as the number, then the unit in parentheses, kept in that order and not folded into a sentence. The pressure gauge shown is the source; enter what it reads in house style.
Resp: 15 (psi)
